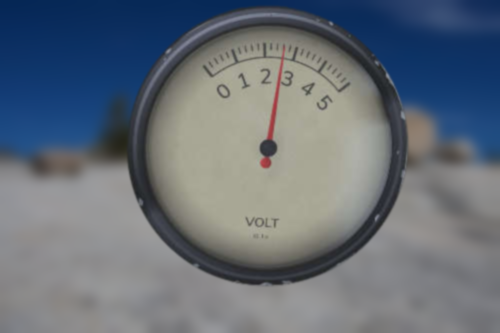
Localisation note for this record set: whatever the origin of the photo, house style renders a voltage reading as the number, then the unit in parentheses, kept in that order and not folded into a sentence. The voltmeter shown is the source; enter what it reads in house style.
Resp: 2.6 (V)
